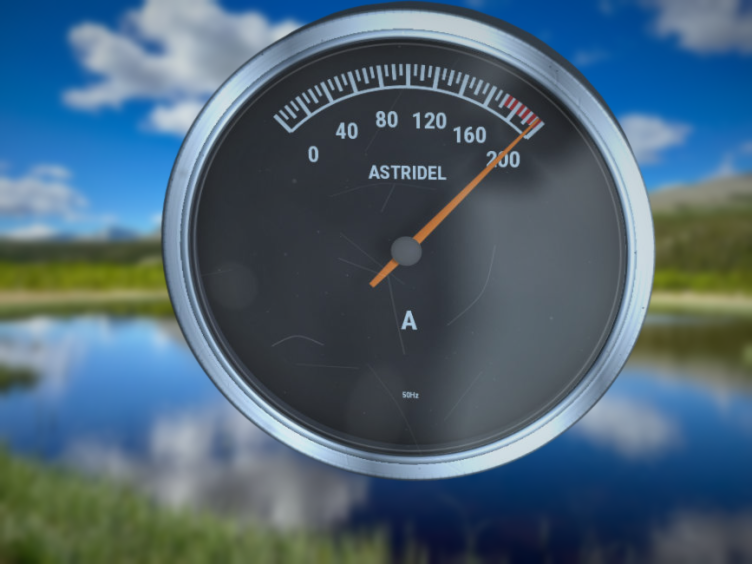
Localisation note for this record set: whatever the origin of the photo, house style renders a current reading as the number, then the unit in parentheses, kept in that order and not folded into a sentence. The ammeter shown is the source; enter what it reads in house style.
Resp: 195 (A)
